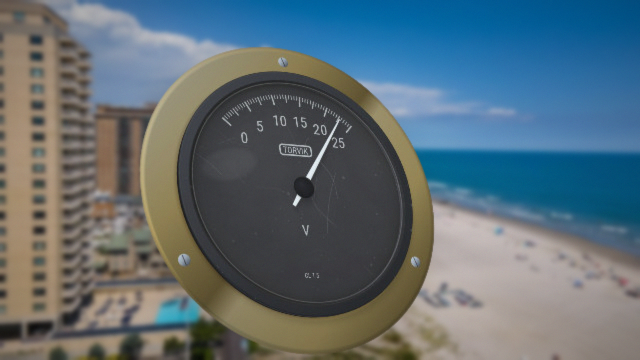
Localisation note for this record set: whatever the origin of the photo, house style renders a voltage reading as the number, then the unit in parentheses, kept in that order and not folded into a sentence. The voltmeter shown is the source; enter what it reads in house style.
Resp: 22.5 (V)
